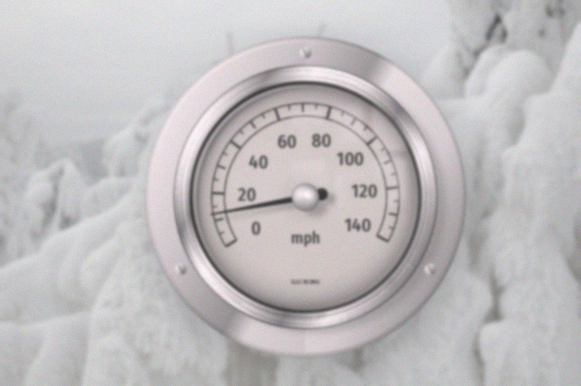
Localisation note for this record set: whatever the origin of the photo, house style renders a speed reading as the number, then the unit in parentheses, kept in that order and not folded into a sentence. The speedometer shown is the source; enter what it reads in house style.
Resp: 12.5 (mph)
